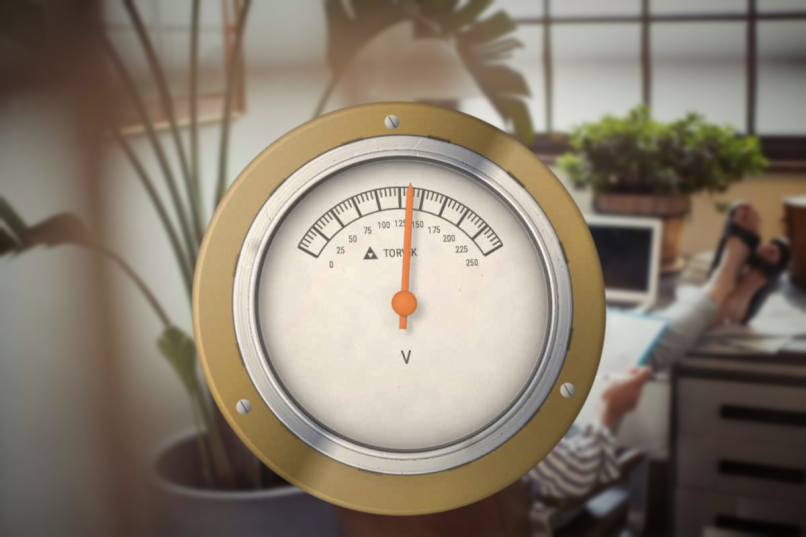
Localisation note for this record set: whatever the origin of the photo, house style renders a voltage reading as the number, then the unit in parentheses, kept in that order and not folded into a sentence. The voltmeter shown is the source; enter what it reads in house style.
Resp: 135 (V)
